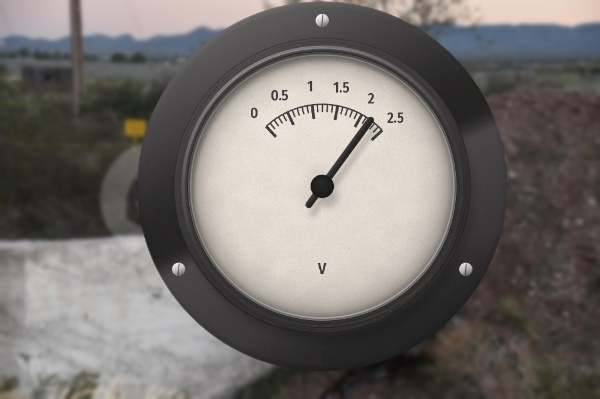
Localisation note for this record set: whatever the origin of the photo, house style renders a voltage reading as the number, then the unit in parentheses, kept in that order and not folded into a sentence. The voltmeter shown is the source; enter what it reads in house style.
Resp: 2.2 (V)
